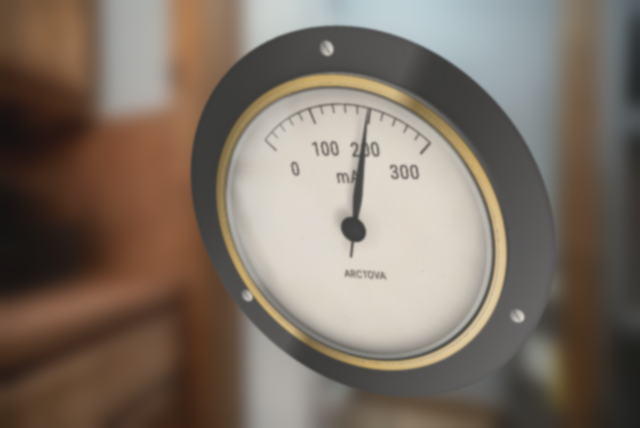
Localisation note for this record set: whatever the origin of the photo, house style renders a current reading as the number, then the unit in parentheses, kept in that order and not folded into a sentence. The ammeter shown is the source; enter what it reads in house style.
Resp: 200 (mA)
